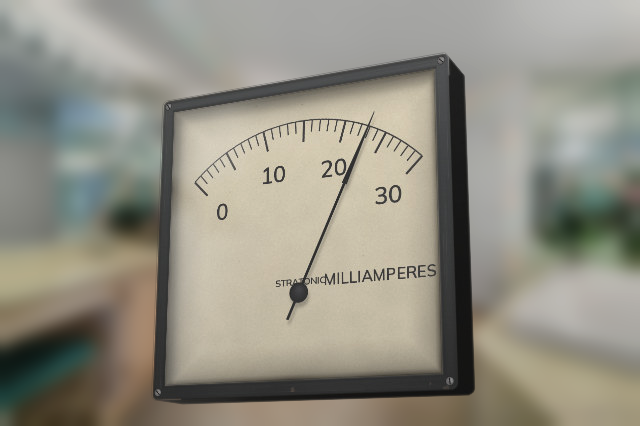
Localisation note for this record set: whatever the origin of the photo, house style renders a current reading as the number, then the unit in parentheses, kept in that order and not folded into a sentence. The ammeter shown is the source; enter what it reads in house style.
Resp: 23 (mA)
